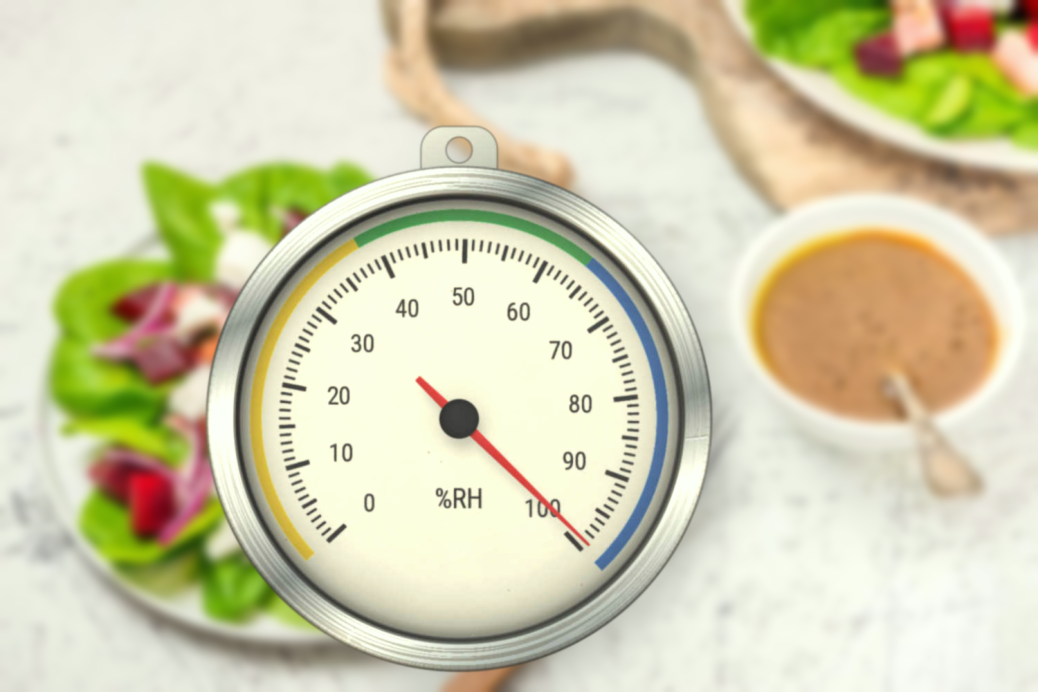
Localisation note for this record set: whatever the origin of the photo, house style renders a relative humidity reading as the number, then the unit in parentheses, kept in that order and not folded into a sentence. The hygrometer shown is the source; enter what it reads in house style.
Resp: 99 (%)
